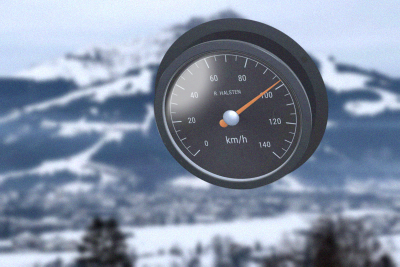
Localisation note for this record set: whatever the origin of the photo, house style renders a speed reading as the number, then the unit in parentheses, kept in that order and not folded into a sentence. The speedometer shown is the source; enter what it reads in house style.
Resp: 97.5 (km/h)
